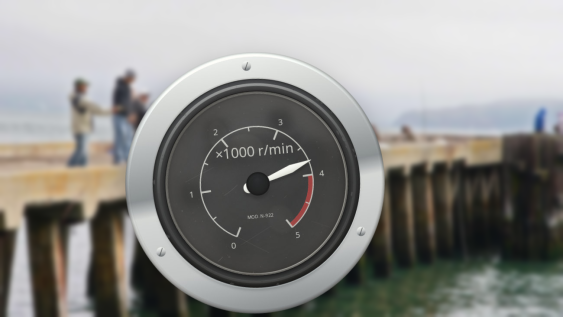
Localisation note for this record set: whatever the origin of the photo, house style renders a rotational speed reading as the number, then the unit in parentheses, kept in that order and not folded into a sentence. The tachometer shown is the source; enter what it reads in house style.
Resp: 3750 (rpm)
